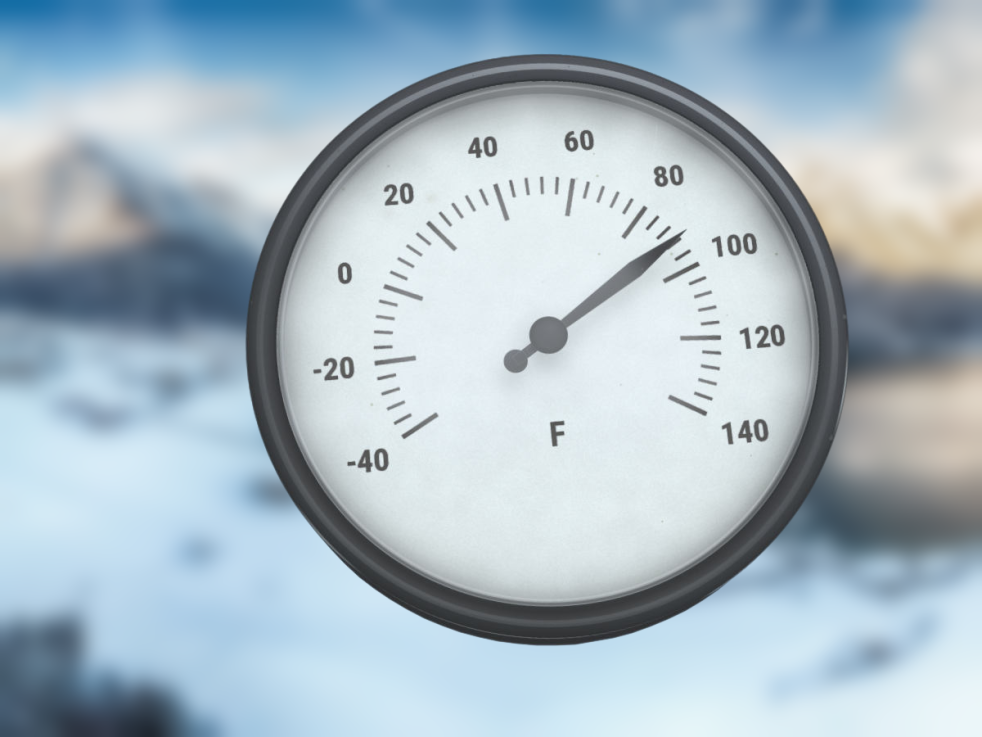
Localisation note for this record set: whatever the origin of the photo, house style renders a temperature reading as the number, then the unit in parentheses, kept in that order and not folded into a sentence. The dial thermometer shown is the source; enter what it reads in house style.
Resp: 92 (°F)
